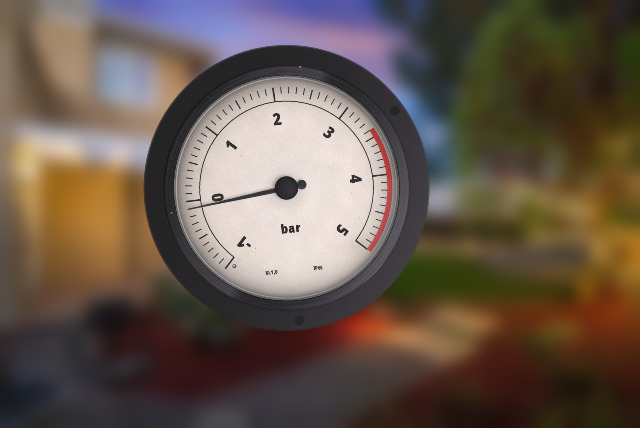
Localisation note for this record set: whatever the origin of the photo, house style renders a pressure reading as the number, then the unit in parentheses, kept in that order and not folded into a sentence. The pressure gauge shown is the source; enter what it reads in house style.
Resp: -0.1 (bar)
